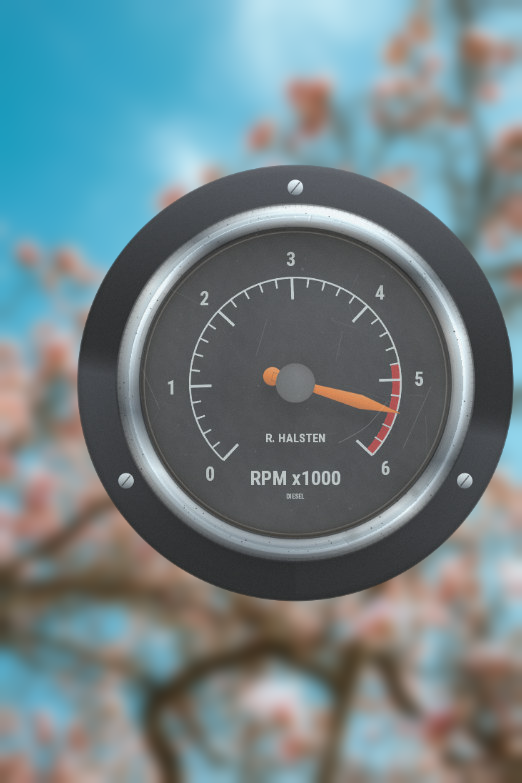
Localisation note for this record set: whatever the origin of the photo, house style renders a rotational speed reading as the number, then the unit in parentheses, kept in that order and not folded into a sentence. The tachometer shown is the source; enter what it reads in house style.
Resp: 5400 (rpm)
